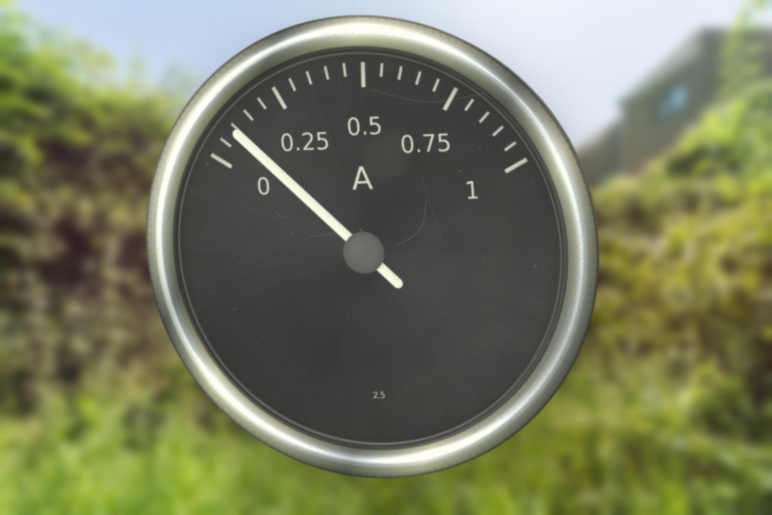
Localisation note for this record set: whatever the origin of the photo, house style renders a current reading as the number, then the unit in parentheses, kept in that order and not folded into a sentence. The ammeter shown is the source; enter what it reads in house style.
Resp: 0.1 (A)
